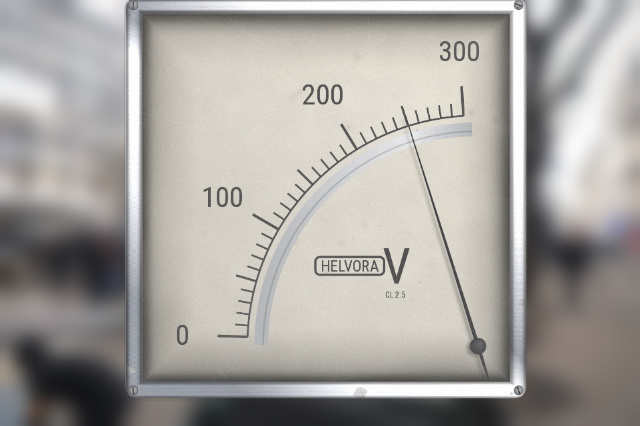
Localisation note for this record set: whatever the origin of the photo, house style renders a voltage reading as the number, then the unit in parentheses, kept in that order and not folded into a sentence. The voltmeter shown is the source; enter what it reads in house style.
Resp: 250 (V)
